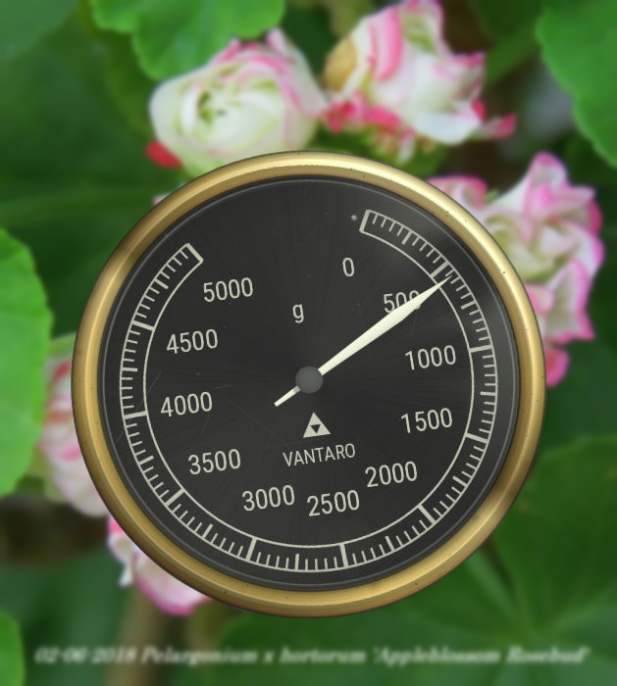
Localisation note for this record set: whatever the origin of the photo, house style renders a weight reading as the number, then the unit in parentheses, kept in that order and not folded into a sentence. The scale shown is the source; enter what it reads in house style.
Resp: 575 (g)
